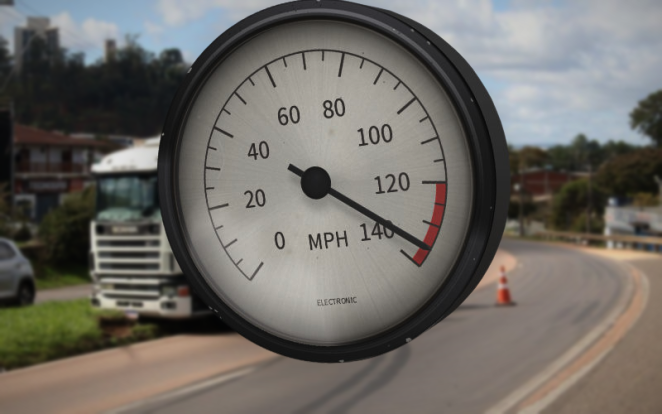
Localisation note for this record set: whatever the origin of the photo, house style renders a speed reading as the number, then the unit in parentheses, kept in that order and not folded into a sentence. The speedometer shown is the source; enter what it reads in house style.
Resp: 135 (mph)
